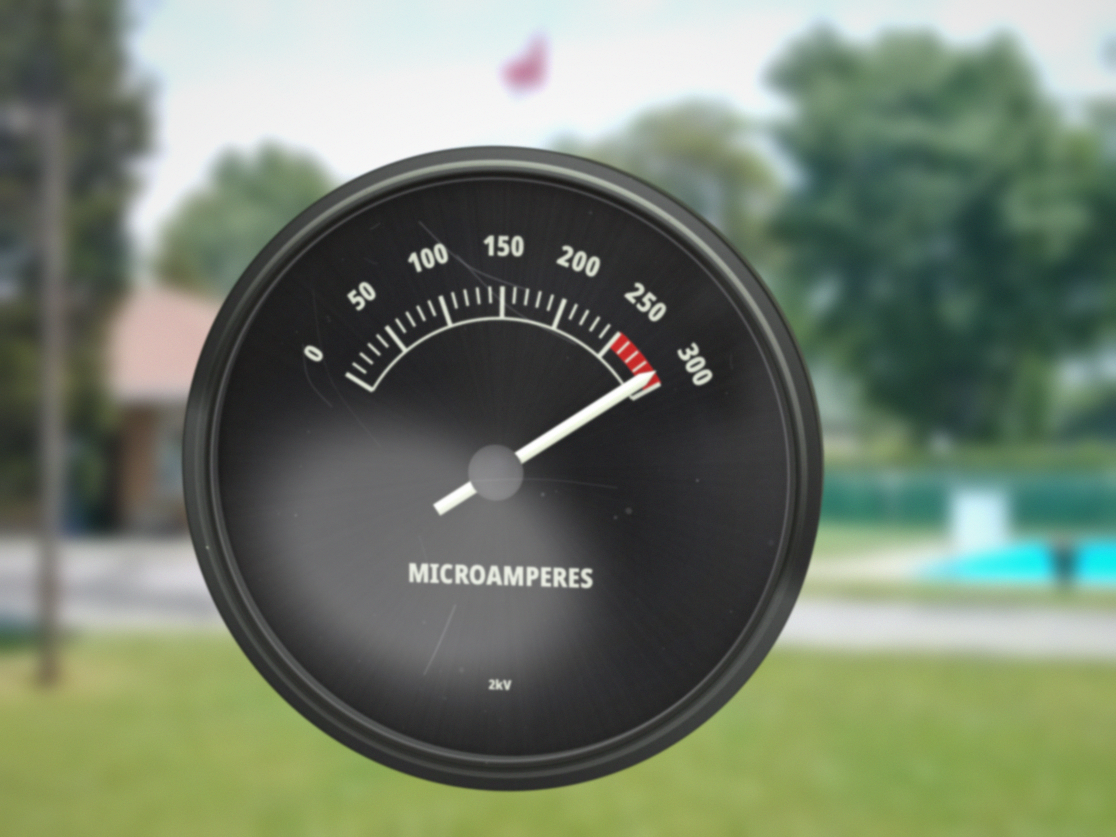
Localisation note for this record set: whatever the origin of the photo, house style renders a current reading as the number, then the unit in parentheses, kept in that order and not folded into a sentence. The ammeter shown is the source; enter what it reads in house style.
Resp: 290 (µA)
